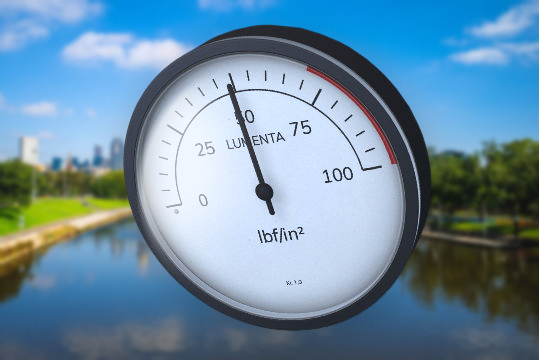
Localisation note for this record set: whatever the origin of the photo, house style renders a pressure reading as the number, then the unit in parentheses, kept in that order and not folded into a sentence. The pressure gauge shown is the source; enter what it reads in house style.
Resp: 50 (psi)
